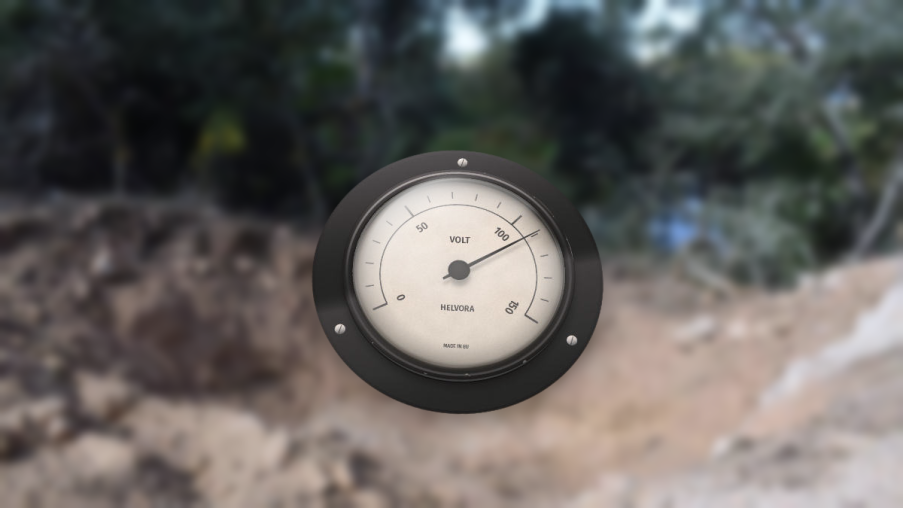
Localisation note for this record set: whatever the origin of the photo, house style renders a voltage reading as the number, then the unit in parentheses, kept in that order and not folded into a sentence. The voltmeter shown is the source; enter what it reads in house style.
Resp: 110 (V)
